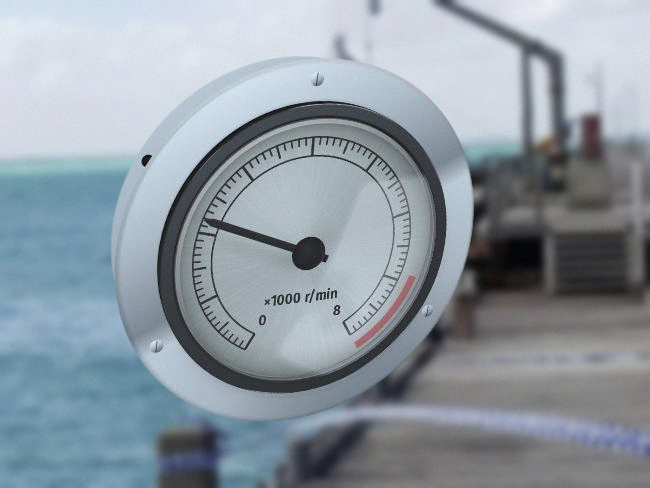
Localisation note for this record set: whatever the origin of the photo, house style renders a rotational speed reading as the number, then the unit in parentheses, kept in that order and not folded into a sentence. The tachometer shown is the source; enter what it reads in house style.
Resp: 2200 (rpm)
